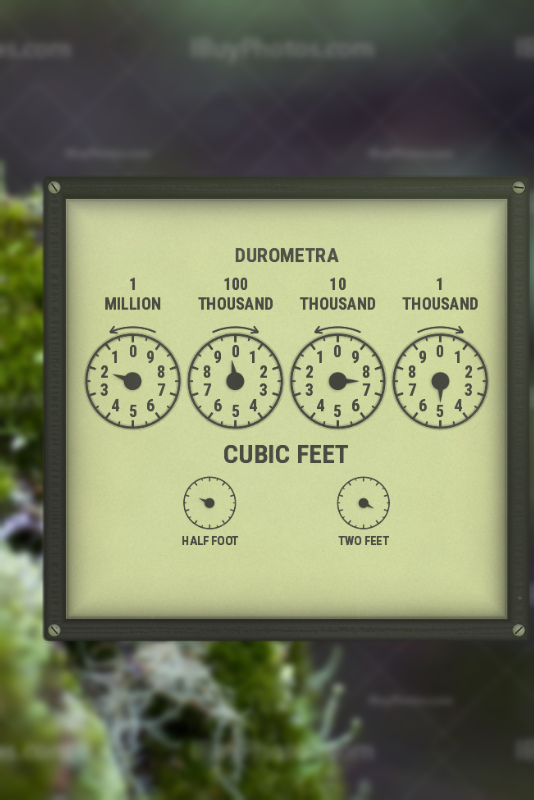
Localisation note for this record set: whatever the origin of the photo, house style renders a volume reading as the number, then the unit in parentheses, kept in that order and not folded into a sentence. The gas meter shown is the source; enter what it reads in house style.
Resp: 197500 (ft³)
